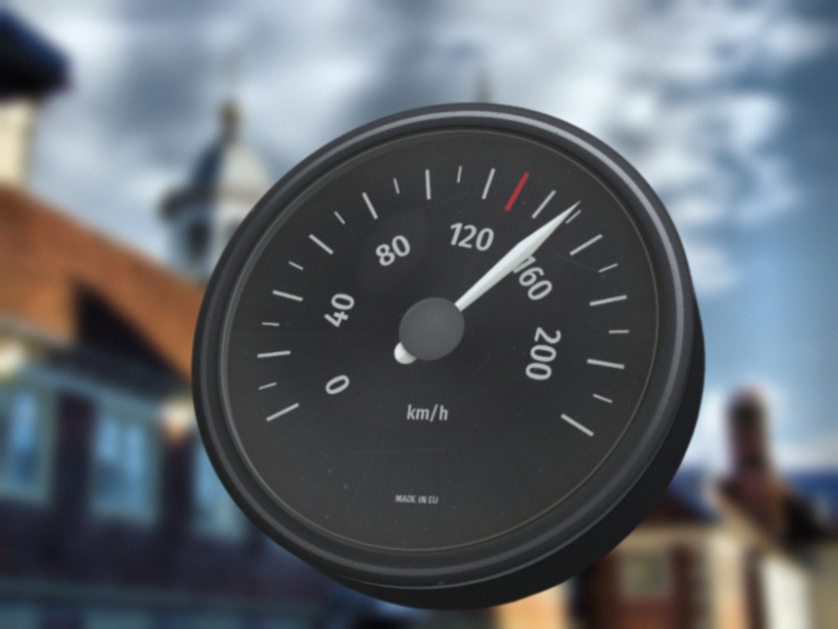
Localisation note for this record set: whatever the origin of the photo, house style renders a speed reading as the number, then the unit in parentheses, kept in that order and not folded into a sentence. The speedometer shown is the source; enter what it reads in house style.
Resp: 150 (km/h)
